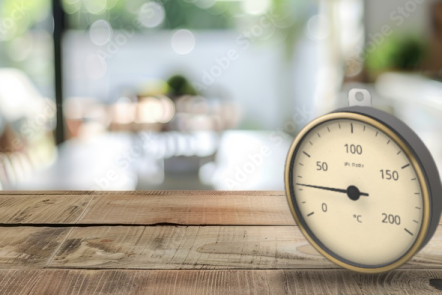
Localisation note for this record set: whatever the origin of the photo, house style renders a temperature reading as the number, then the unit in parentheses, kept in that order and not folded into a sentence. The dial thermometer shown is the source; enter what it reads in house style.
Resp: 25 (°C)
